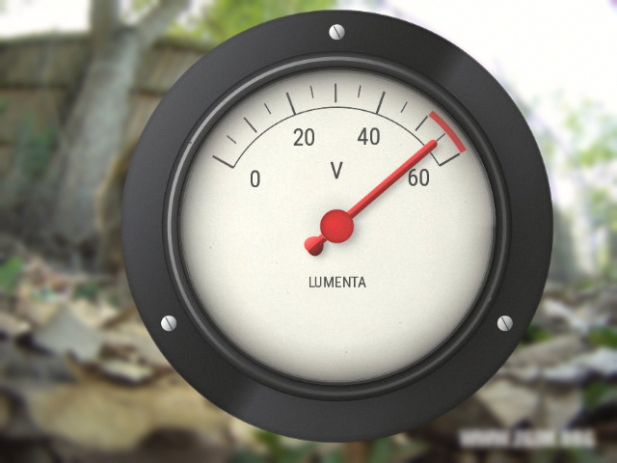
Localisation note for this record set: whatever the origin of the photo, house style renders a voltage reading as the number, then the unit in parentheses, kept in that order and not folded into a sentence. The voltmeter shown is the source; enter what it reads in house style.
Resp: 55 (V)
